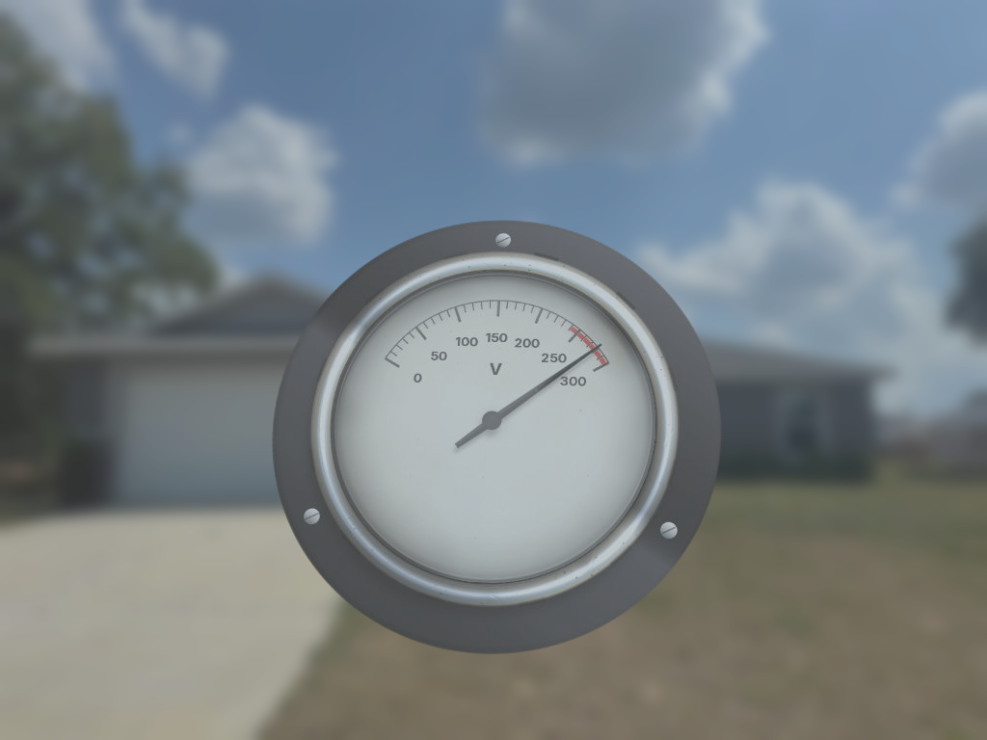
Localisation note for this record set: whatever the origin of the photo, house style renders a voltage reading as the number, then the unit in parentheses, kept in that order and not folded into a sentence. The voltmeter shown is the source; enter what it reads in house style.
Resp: 280 (V)
